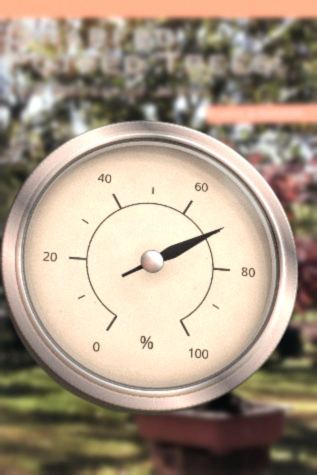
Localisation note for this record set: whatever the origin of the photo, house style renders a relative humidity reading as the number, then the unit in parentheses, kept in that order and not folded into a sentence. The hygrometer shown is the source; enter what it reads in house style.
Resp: 70 (%)
